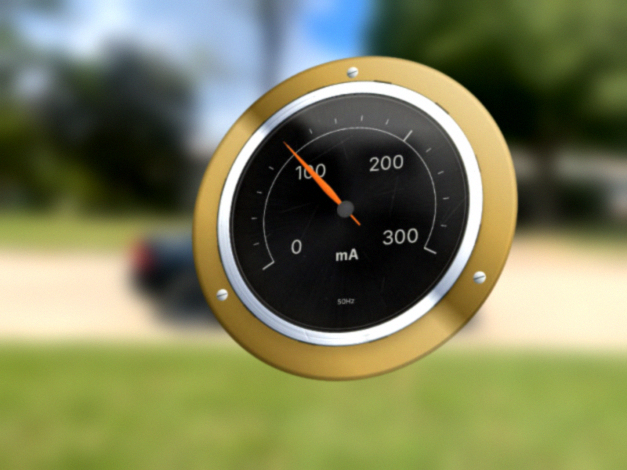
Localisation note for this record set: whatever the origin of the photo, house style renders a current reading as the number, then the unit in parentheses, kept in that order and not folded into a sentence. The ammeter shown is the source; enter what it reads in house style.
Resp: 100 (mA)
